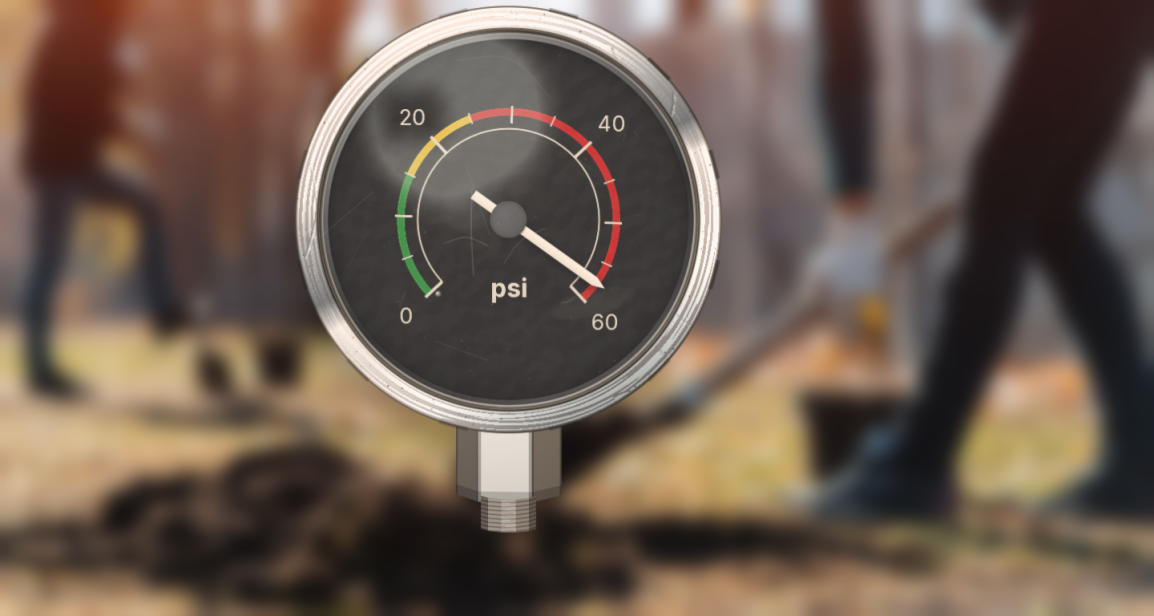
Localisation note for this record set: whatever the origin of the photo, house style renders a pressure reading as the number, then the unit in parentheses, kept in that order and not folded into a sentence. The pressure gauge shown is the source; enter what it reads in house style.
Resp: 57.5 (psi)
